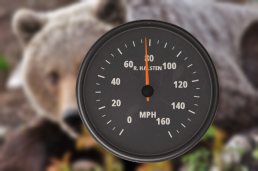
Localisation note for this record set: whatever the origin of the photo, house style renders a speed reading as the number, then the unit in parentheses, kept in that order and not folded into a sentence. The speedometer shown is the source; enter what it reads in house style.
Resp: 77.5 (mph)
